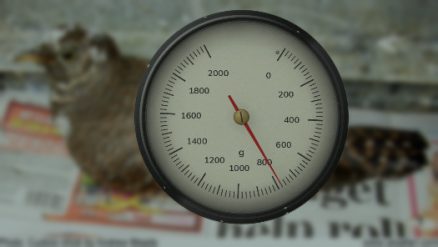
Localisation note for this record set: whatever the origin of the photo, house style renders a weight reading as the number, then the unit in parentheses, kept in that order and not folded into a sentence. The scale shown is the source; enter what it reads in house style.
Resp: 780 (g)
